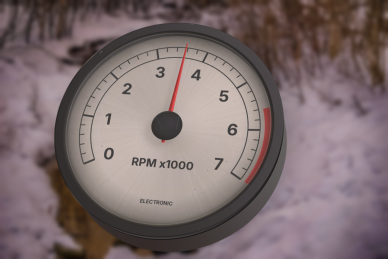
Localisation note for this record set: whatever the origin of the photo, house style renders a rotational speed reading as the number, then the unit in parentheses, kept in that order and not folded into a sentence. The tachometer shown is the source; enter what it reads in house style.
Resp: 3600 (rpm)
